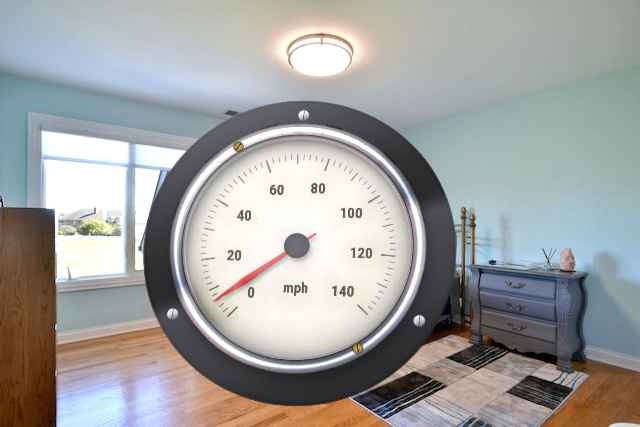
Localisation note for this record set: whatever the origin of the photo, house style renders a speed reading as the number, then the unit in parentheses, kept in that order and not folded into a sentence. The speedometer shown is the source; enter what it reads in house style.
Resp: 6 (mph)
